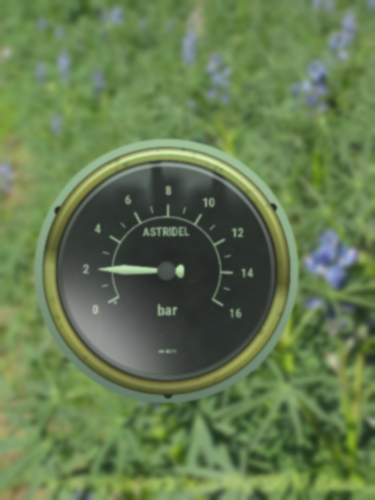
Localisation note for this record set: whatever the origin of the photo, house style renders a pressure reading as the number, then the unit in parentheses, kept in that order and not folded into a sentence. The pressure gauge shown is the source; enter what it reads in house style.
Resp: 2 (bar)
